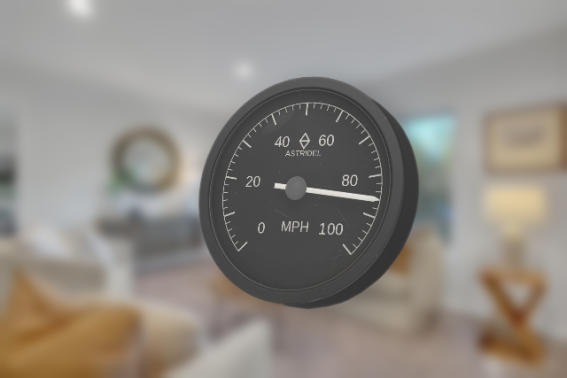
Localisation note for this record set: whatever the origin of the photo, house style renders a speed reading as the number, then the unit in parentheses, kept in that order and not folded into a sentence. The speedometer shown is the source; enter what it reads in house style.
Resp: 86 (mph)
